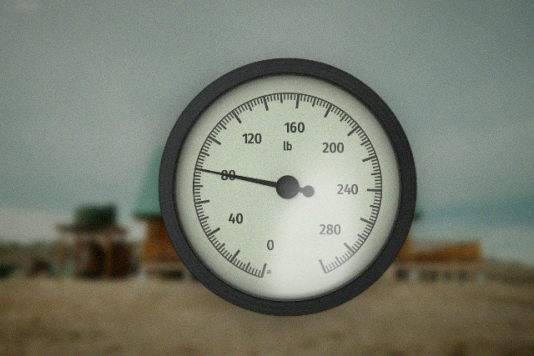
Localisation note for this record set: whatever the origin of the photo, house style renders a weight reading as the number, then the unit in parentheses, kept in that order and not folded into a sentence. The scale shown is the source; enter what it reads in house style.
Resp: 80 (lb)
